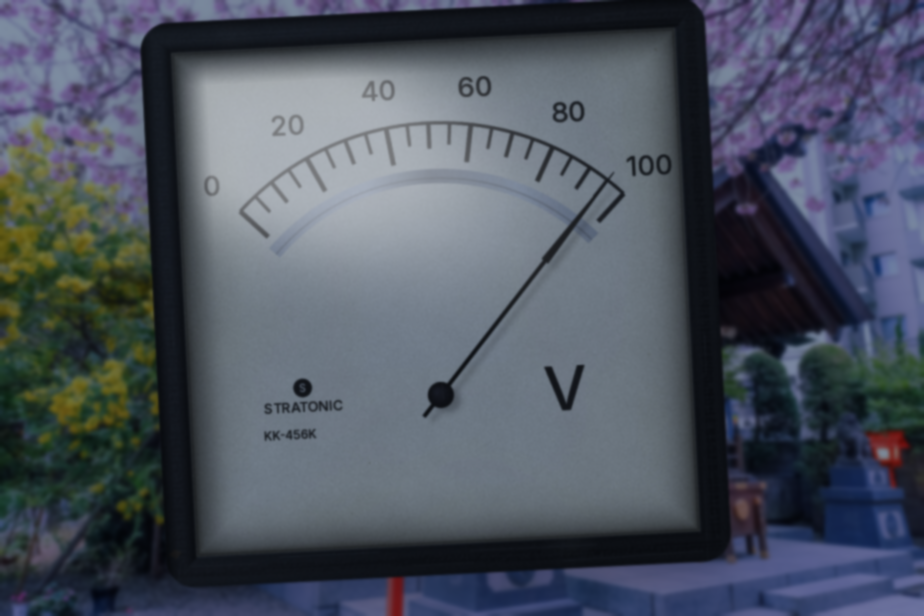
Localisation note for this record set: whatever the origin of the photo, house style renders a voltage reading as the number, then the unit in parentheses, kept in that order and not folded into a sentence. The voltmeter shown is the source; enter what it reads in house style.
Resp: 95 (V)
